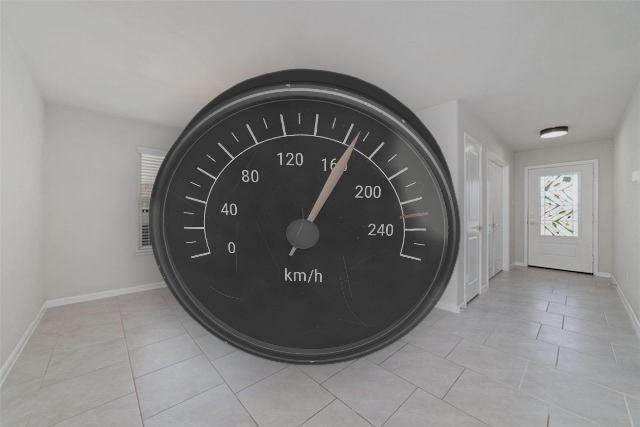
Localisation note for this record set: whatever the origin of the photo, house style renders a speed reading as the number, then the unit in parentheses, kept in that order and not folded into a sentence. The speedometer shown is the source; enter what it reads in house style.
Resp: 165 (km/h)
